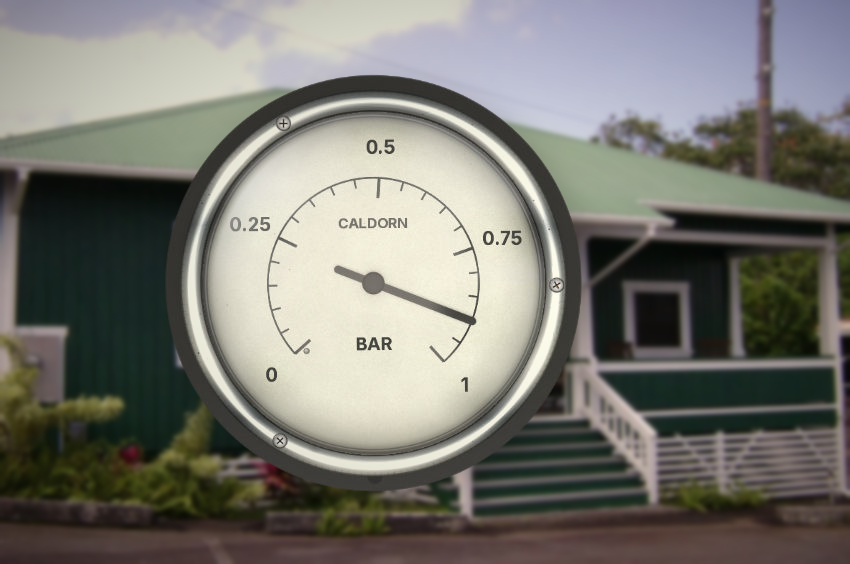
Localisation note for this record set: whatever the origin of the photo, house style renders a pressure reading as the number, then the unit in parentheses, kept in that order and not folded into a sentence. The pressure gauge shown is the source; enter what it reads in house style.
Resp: 0.9 (bar)
